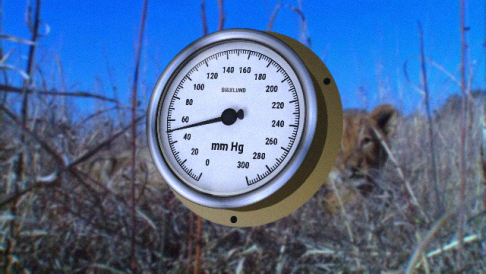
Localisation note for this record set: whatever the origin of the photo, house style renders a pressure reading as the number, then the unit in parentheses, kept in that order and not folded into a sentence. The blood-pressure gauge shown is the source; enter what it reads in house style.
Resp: 50 (mmHg)
